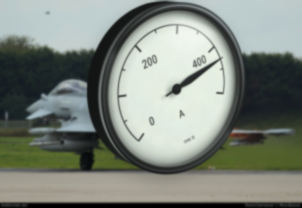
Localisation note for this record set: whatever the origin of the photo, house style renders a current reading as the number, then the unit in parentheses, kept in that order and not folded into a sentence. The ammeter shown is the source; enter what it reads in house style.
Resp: 425 (A)
